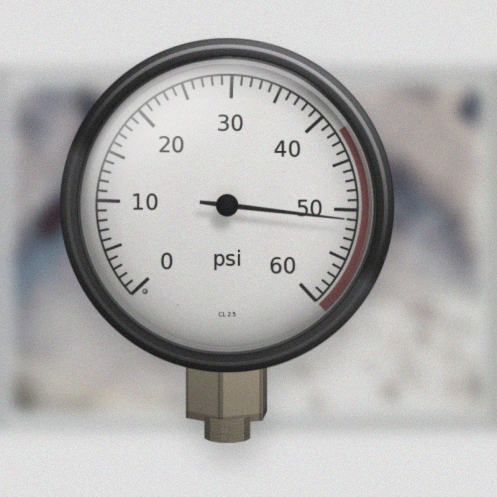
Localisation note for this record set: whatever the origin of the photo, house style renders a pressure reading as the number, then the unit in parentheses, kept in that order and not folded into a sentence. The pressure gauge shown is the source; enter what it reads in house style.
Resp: 51 (psi)
